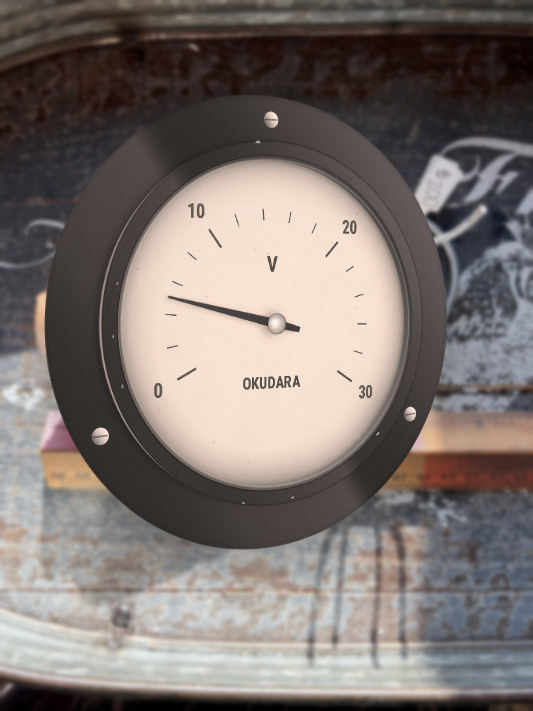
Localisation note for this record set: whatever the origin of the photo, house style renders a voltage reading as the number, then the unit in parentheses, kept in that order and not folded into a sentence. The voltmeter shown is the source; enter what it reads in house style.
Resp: 5 (V)
